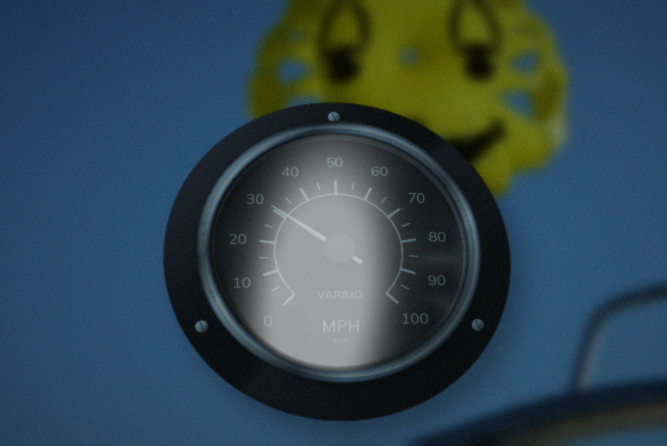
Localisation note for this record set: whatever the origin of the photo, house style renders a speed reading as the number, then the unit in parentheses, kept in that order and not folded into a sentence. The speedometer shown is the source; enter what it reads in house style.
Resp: 30 (mph)
